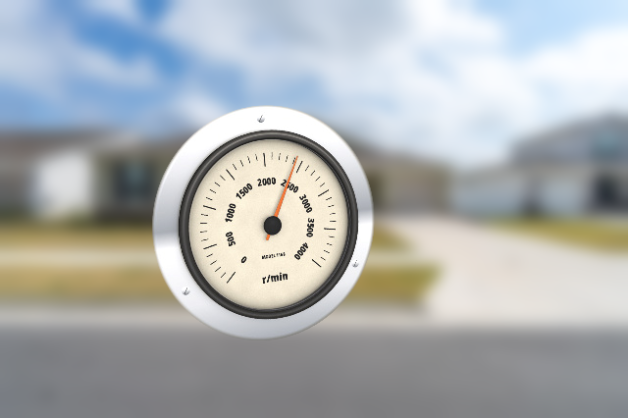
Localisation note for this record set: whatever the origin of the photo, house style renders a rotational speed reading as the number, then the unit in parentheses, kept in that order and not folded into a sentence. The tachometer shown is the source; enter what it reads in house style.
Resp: 2400 (rpm)
